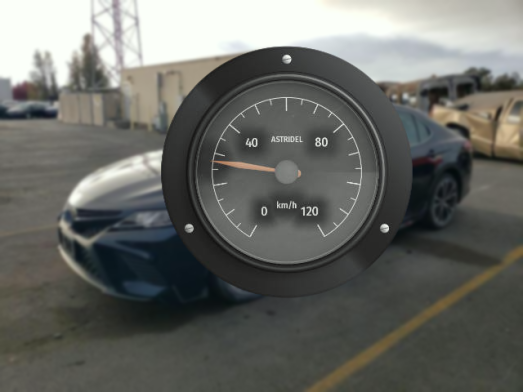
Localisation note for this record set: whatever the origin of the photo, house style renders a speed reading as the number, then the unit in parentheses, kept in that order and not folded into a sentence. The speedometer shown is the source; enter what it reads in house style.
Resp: 27.5 (km/h)
